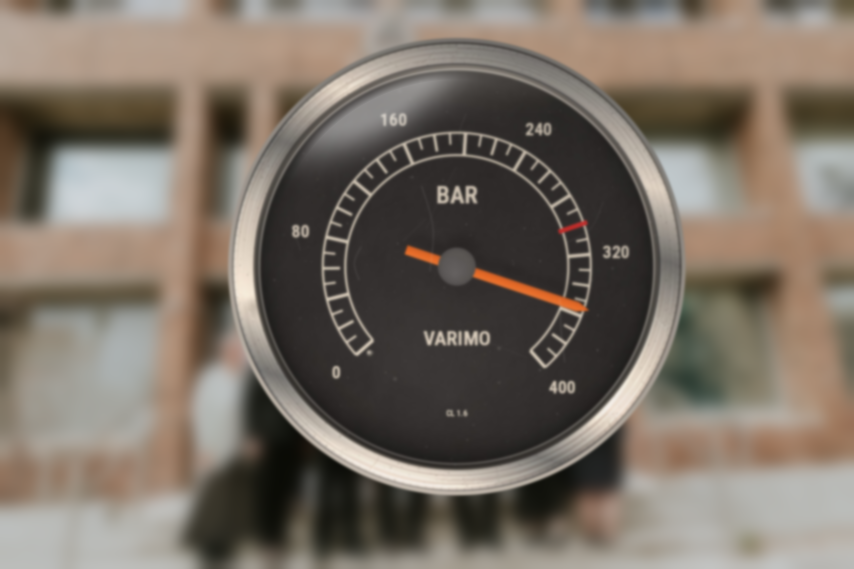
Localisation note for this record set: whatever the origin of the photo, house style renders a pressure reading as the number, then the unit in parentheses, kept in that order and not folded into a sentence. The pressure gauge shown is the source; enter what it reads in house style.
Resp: 355 (bar)
